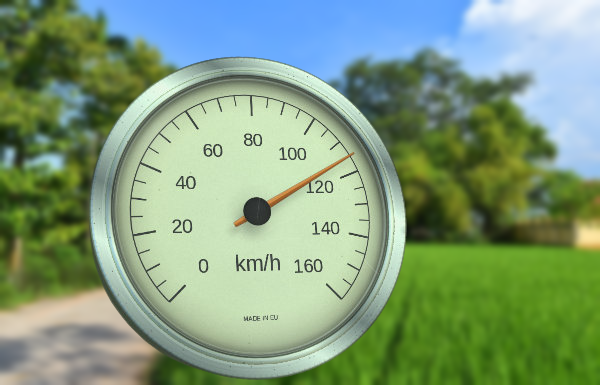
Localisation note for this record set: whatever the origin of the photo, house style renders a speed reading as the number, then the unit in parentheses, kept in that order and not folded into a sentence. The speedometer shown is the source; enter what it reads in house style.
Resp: 115 (km/h)
